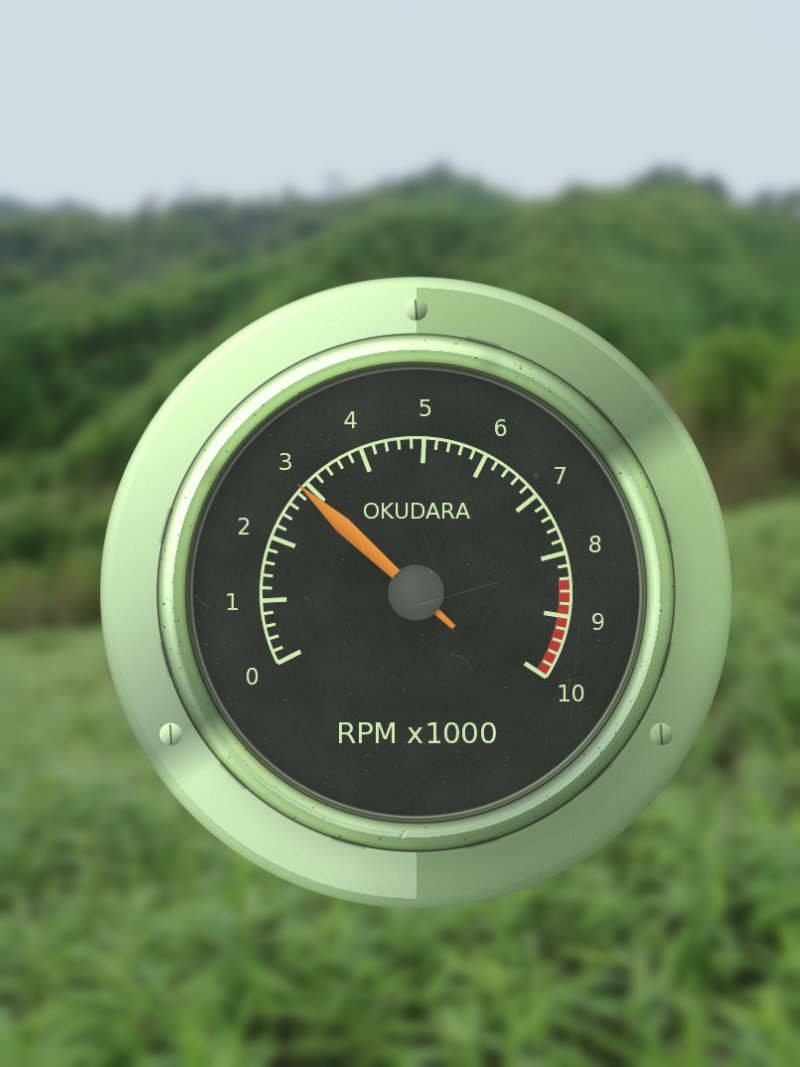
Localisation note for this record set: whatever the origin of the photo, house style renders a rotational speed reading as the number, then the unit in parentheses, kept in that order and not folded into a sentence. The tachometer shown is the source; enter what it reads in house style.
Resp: 2900 (rpm)
